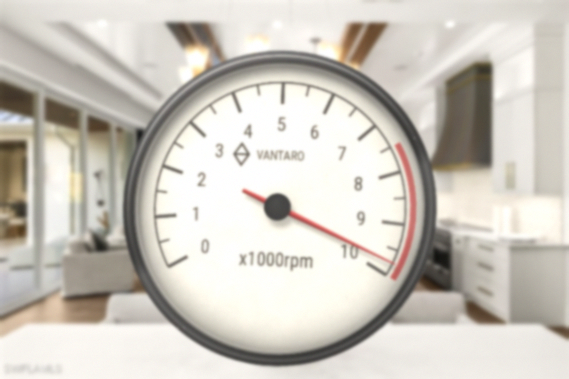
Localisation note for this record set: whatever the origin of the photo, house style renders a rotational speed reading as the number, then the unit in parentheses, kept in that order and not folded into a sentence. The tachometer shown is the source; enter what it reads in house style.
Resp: 9750 (rpm)
